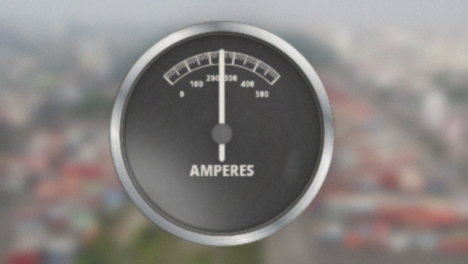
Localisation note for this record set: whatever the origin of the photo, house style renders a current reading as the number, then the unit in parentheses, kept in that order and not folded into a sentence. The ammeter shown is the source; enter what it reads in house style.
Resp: 250 (A)
